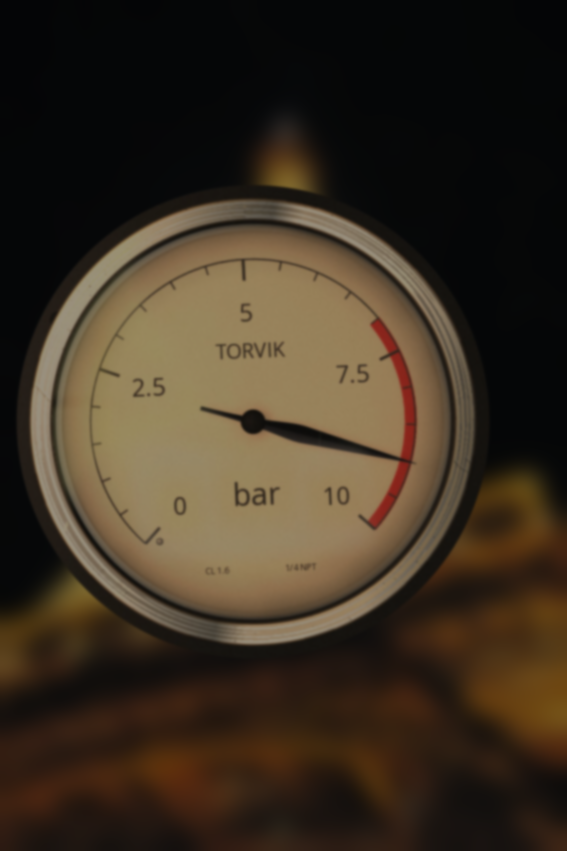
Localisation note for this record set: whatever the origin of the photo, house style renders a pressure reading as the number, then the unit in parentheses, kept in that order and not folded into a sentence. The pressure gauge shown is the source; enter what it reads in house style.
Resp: 9 (bar)
